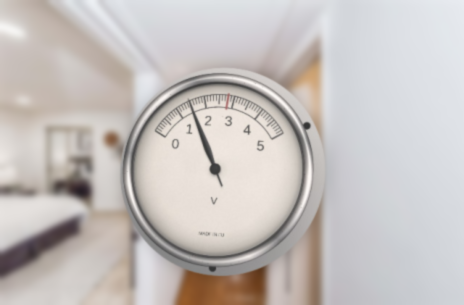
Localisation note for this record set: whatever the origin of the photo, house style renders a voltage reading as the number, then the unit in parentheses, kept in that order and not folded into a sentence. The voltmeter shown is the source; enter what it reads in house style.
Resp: 1.5 (V)
